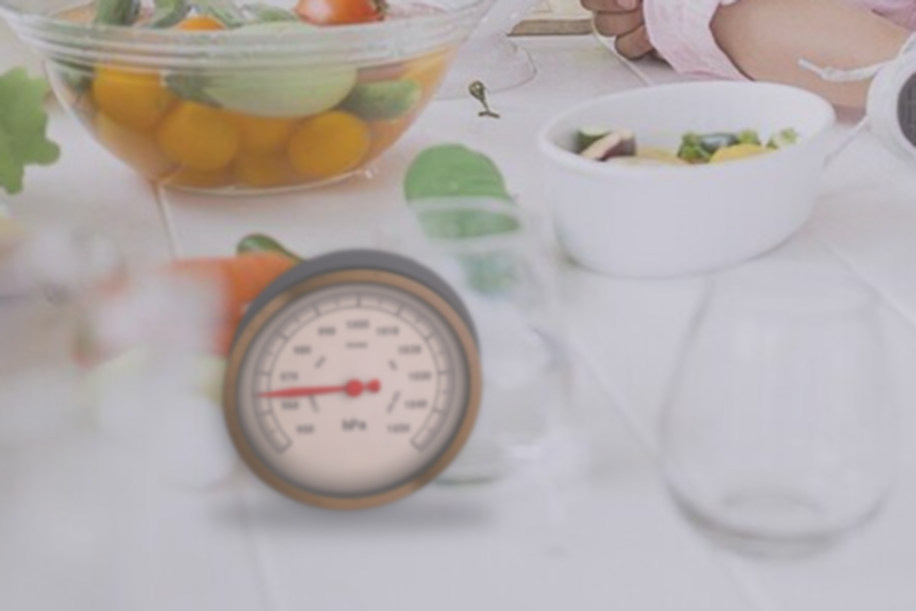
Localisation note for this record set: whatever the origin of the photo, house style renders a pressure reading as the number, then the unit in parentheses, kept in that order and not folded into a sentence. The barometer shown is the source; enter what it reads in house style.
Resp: 965 (hPa)
